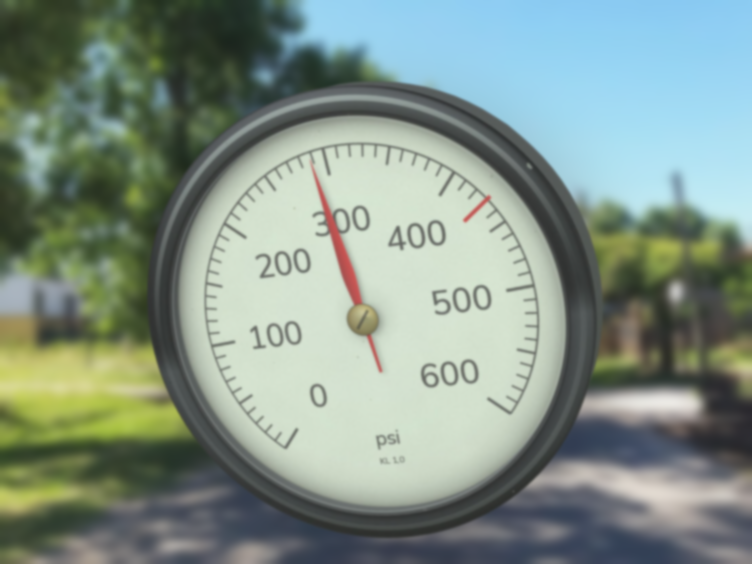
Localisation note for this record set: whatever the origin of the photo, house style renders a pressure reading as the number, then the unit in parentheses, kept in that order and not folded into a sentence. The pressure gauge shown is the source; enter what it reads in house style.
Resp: 290 (psi)
